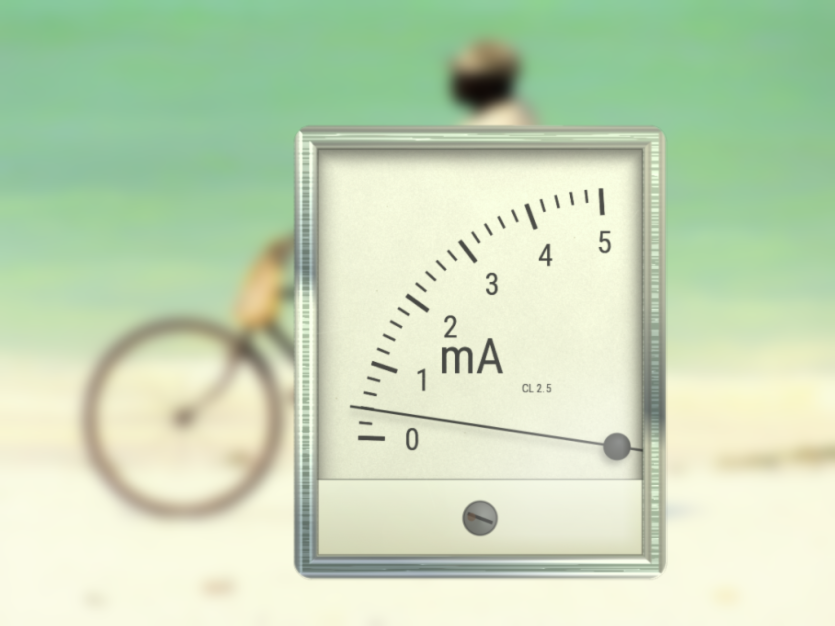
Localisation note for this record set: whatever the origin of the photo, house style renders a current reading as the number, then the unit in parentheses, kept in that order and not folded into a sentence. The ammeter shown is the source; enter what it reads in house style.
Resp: 0.4 (mA)
